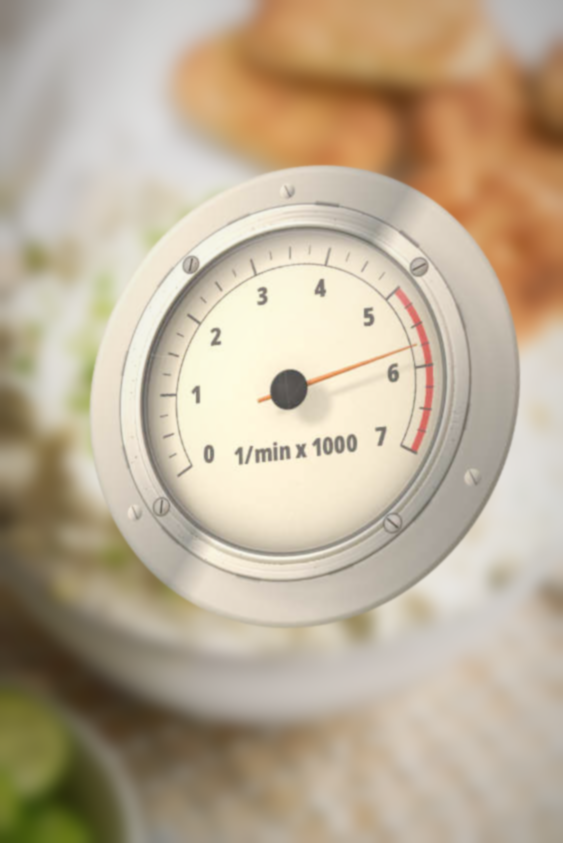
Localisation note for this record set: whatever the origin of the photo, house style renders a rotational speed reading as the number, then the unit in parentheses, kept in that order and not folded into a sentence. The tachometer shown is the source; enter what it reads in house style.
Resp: 5750 (rpm)
